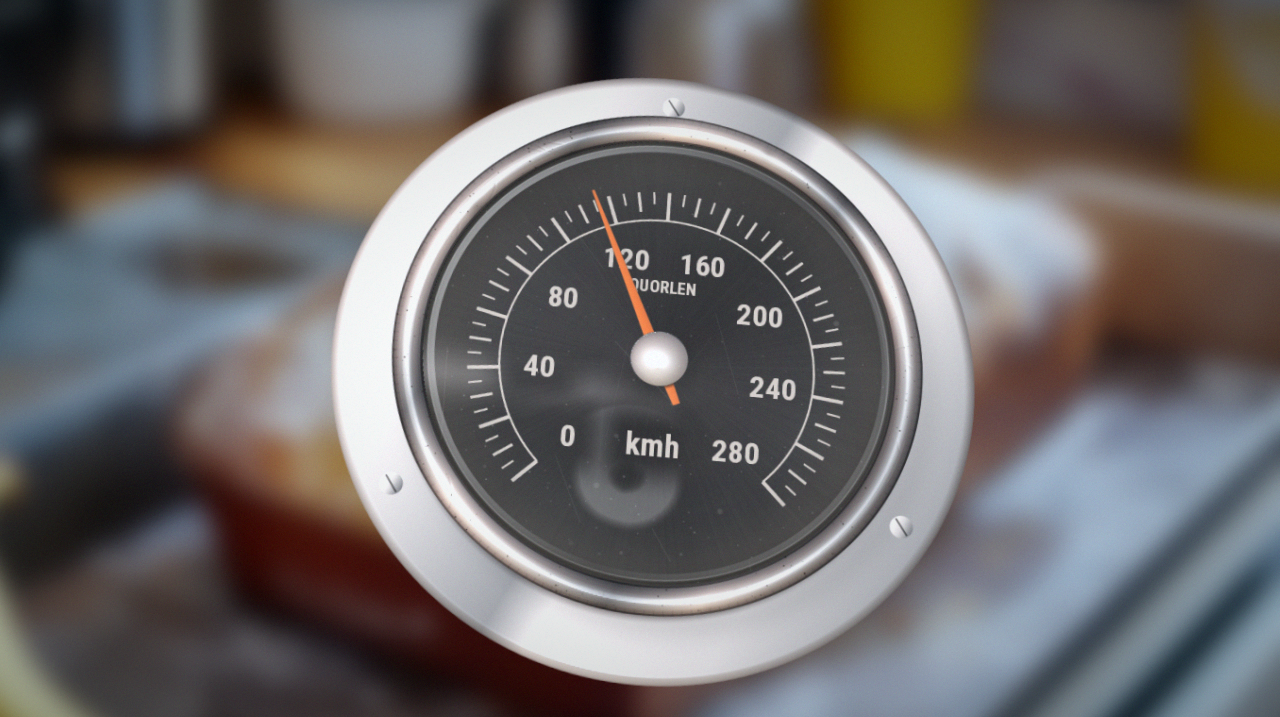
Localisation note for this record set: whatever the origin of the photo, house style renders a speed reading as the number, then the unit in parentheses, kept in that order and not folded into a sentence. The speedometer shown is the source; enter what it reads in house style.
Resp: 115 (km/h)
